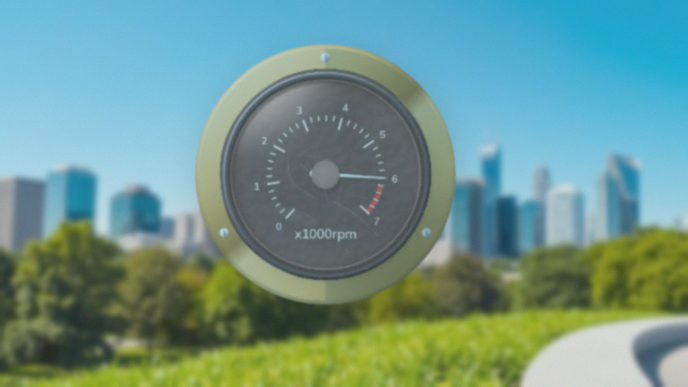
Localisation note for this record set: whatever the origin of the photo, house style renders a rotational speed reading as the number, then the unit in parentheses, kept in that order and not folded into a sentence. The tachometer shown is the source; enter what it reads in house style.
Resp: 6000 (rpm)
